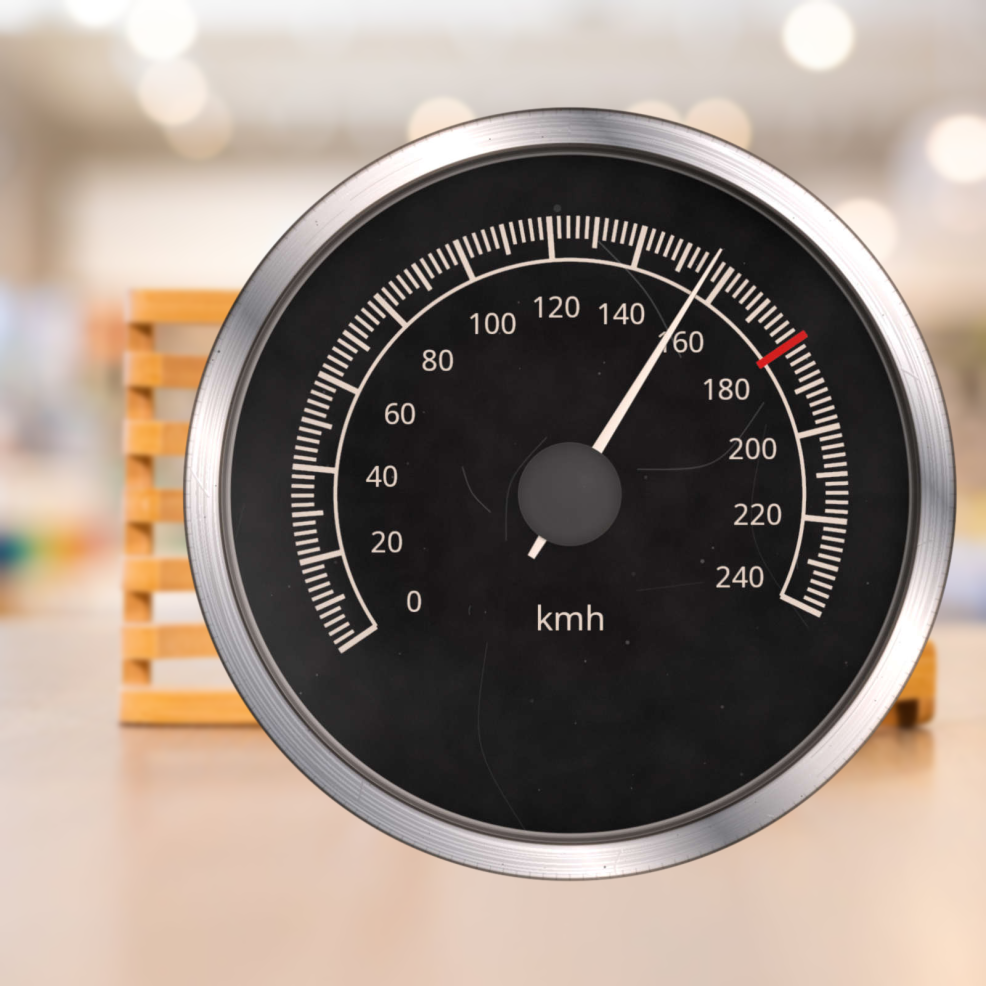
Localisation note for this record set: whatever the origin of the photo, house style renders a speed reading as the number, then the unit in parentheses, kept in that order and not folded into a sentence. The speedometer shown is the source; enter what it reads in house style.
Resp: 156 (km/h)
